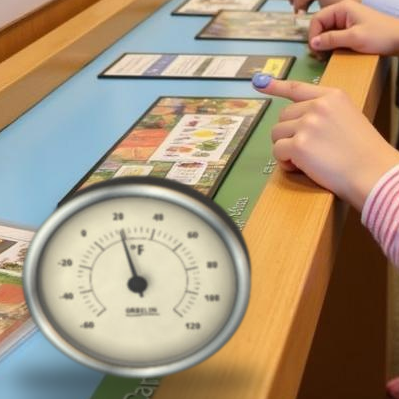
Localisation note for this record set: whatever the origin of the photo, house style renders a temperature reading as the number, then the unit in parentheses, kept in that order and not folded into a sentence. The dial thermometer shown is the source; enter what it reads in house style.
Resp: 20 (°F)
